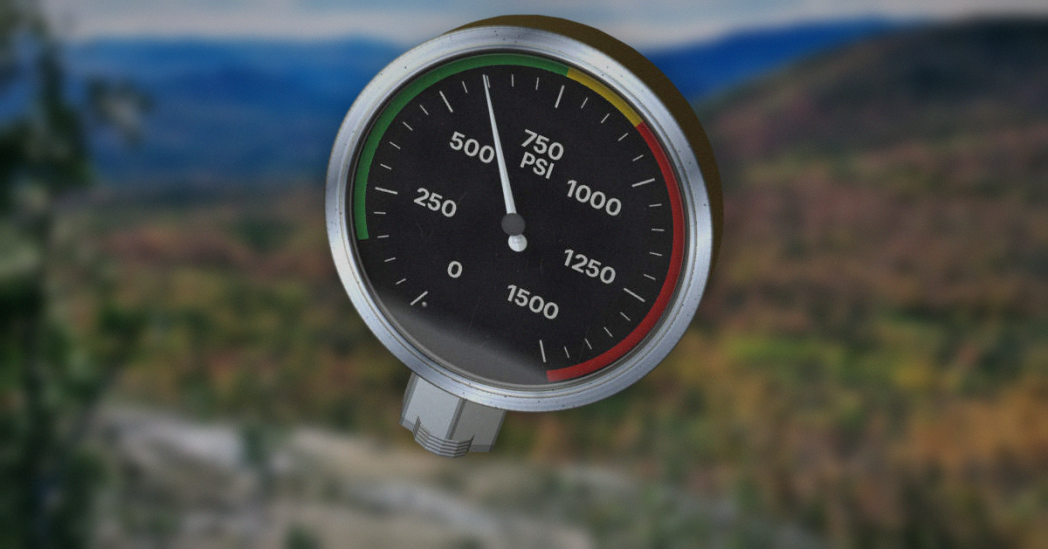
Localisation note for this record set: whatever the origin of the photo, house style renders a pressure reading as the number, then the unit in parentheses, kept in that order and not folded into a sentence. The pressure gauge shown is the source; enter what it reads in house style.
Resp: 600 (psi)
